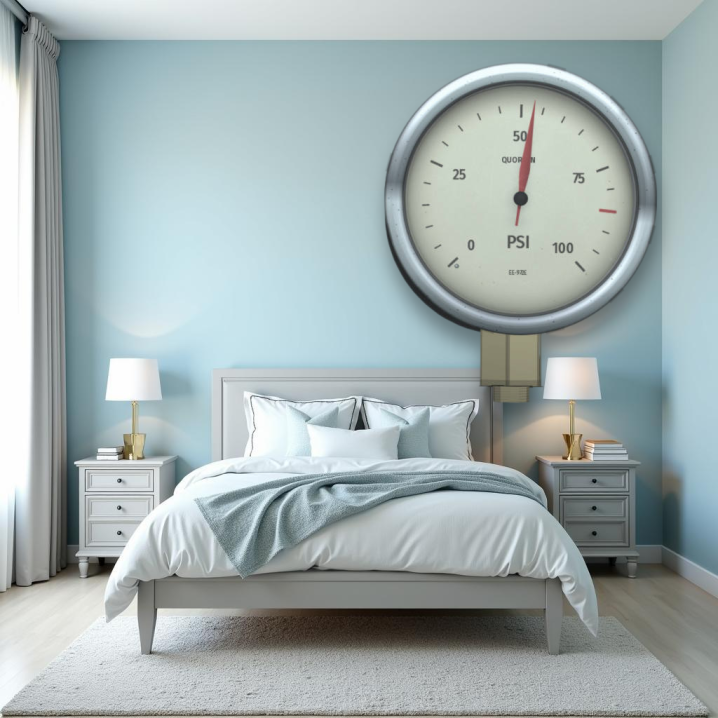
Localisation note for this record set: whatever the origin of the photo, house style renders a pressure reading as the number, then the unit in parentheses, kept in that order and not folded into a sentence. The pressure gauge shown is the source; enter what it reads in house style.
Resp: 52.5 (psi)
